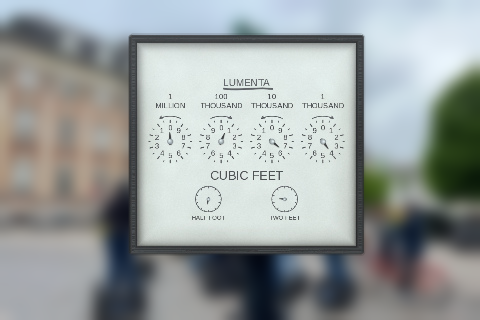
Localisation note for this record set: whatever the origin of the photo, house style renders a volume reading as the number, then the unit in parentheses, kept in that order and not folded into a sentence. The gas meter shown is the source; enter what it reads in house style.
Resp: 6400 (ft³)
